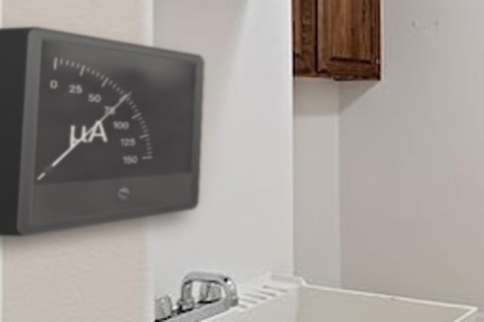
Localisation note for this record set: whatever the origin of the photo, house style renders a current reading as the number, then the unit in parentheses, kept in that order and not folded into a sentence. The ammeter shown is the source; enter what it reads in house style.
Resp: 75 (µA)
